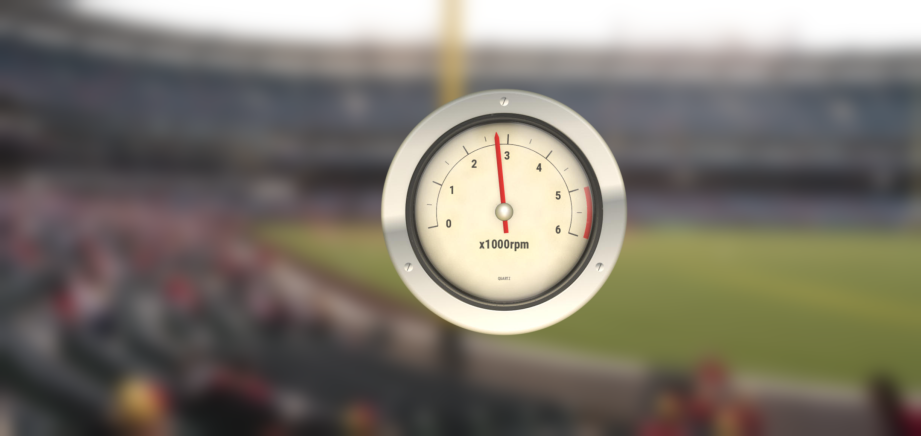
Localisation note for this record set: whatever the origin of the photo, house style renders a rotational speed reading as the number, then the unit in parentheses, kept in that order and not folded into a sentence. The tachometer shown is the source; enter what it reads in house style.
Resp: 2750 (rpm)
